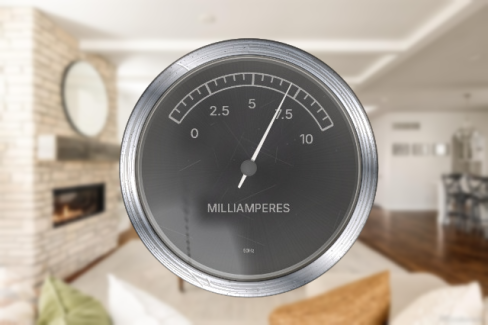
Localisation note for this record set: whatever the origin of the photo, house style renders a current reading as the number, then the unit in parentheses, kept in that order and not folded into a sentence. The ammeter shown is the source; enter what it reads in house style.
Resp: 7 (mA)
